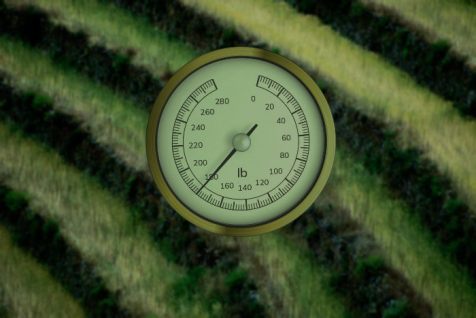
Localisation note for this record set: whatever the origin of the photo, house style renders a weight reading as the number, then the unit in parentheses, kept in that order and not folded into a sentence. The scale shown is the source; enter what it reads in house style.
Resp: 180 (lb)
